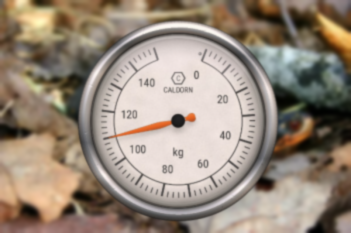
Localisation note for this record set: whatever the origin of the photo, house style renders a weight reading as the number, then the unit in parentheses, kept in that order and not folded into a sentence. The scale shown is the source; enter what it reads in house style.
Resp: 110 (kg)
